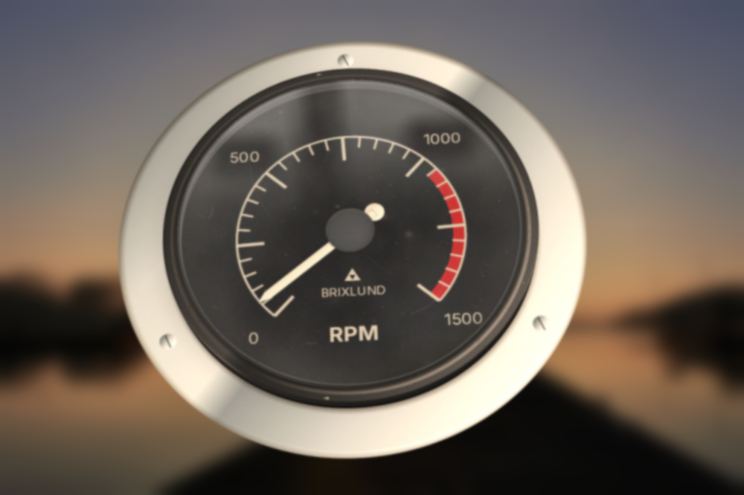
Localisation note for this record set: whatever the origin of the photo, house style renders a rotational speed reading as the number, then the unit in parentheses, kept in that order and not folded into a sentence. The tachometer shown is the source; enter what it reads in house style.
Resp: 50 (rpm)
